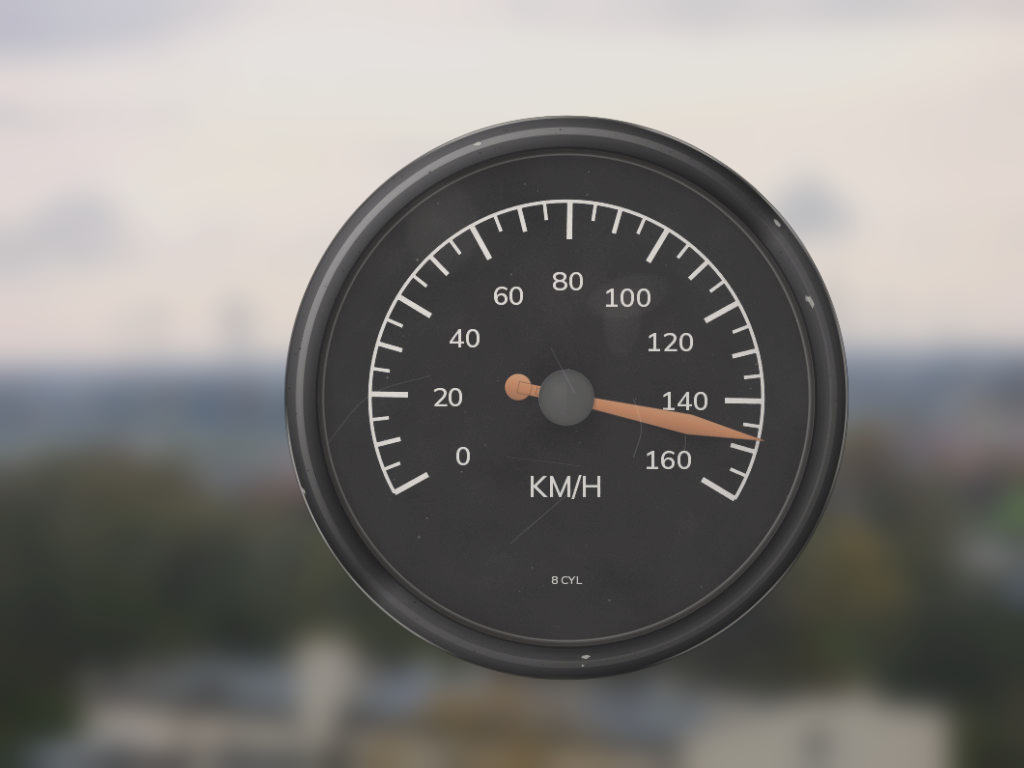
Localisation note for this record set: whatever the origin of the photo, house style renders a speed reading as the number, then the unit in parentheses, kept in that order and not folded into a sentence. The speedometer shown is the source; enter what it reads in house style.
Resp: 147.5 (km/h)
